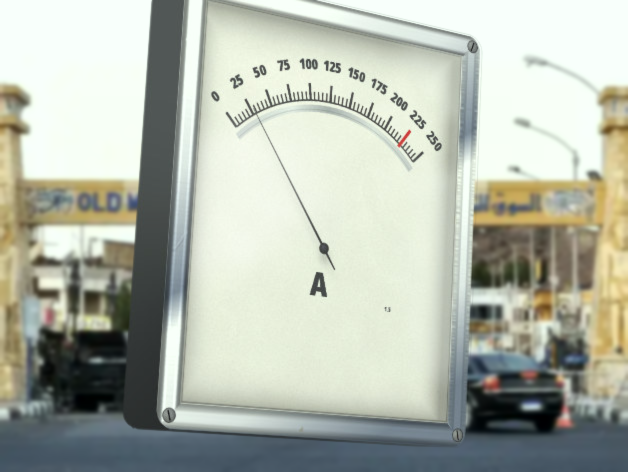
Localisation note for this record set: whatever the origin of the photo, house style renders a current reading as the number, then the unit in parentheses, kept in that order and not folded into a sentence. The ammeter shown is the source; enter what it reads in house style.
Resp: 25 (A)
